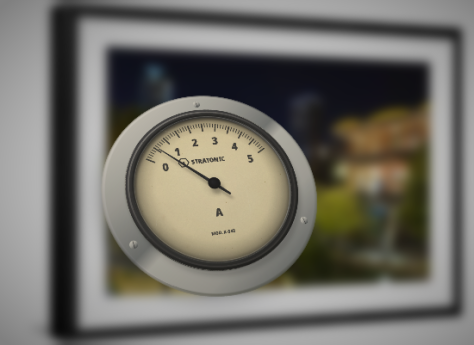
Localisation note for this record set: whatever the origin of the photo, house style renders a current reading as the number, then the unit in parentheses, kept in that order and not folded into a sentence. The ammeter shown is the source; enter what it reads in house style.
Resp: 0.5 (A)
